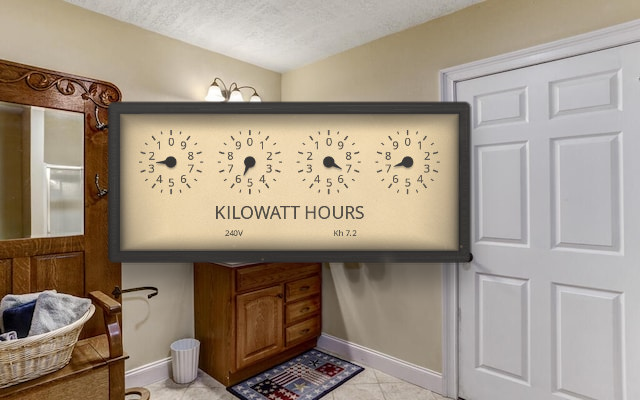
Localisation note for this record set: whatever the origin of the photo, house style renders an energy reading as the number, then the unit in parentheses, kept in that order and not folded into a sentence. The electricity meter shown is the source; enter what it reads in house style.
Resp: 2567 (kWh)
